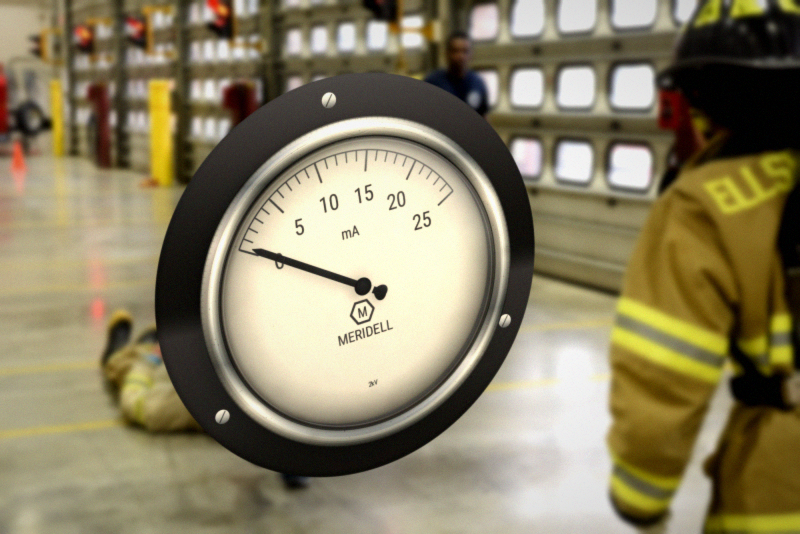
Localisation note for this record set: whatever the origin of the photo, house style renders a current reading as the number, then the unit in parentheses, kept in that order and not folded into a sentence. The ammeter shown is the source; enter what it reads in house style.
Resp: 0.5 (mA)
